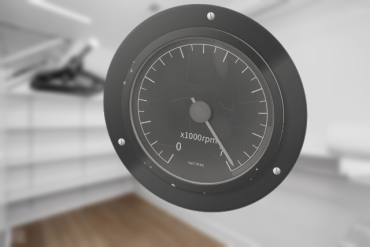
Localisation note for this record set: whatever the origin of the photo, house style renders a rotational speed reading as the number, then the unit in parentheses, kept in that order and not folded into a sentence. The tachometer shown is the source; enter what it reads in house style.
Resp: 6875 (rpm)
